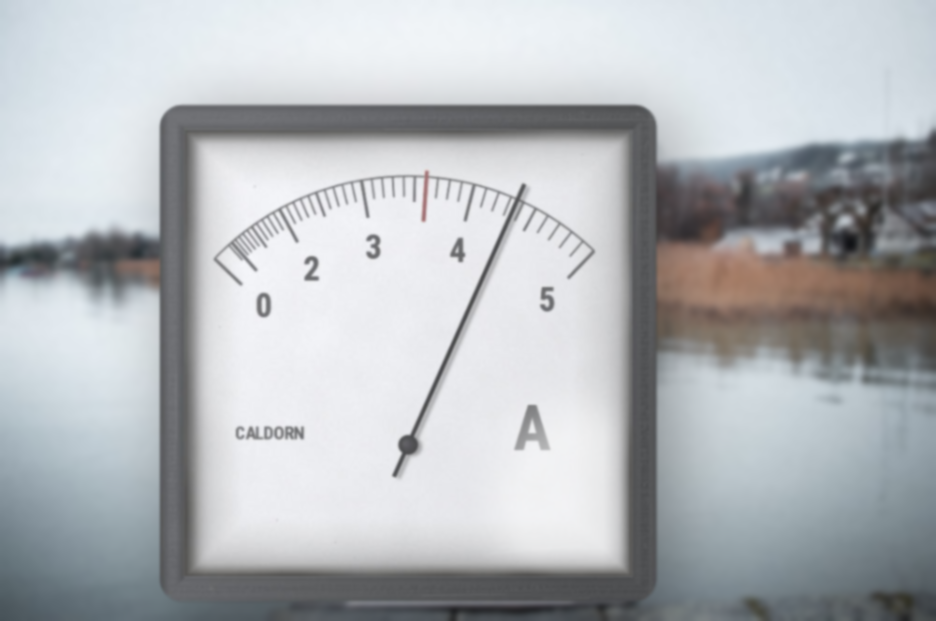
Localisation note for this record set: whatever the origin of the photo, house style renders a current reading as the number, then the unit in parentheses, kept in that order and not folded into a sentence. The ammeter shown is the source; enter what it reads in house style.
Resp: 4.35 (A)
